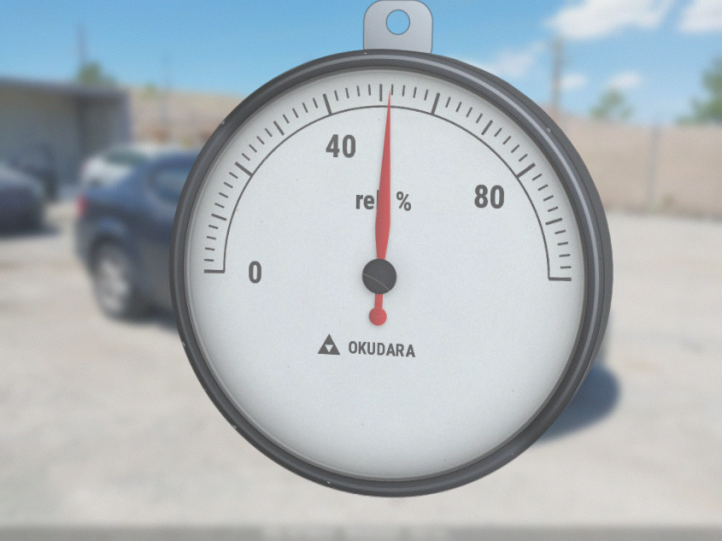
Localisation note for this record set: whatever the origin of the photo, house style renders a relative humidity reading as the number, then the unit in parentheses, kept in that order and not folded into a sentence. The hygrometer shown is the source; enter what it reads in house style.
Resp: 52 (%)
